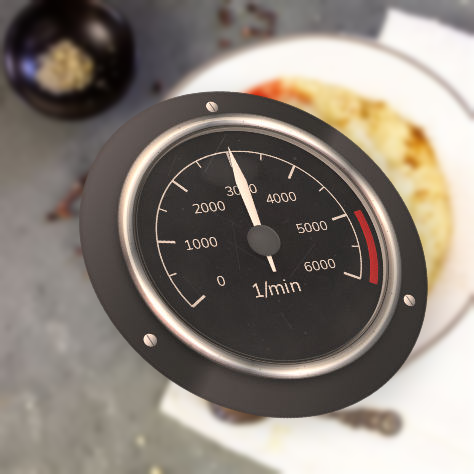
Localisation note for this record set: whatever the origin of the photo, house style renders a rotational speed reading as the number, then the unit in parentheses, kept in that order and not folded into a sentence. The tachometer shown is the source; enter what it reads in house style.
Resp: 3000 (rpm)
